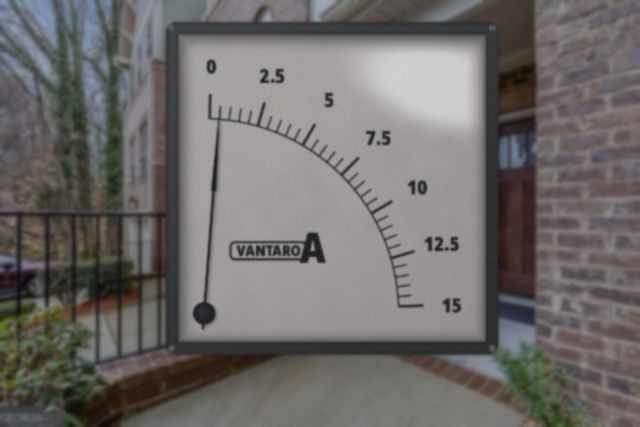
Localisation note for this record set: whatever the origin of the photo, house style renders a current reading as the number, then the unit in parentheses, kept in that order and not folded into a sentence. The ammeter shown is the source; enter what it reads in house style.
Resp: 0.5 (A)
